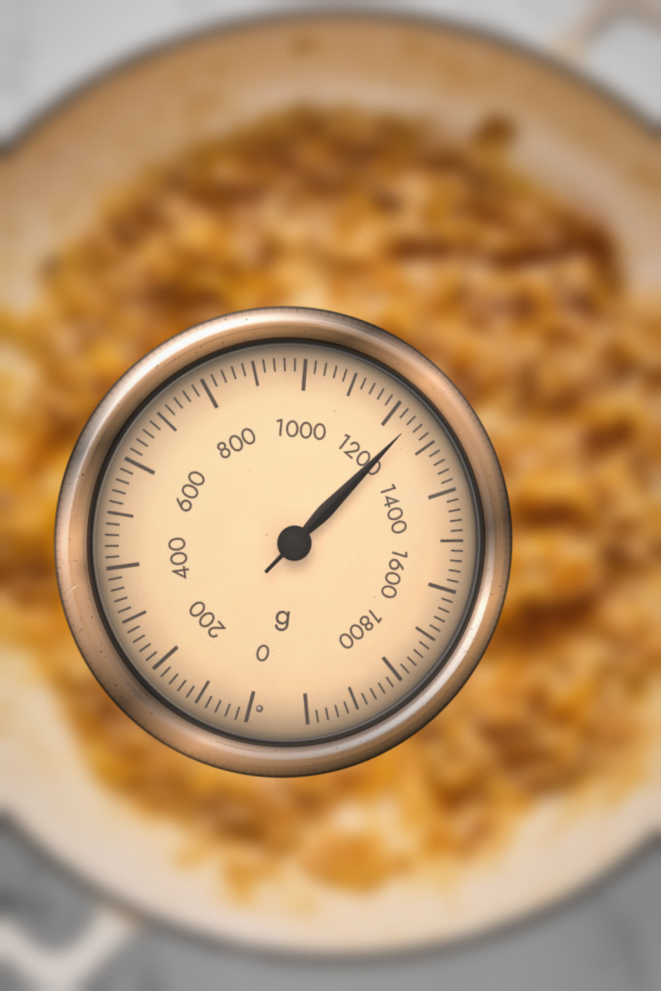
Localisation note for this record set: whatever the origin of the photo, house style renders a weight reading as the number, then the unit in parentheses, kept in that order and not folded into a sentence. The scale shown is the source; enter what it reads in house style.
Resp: 1240 (g)
